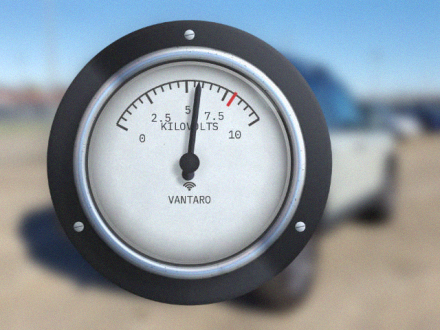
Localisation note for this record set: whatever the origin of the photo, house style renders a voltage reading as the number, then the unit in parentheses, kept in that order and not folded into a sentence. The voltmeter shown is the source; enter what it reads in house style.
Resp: 5.75 (kV)
